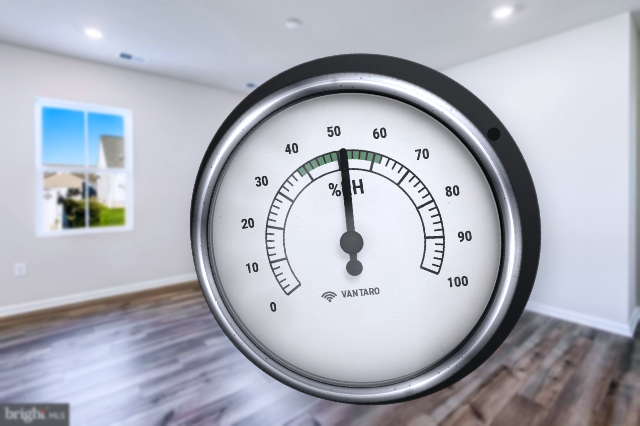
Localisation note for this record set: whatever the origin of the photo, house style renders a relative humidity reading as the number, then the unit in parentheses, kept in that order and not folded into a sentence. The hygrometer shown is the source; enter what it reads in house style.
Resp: 52 (%)
